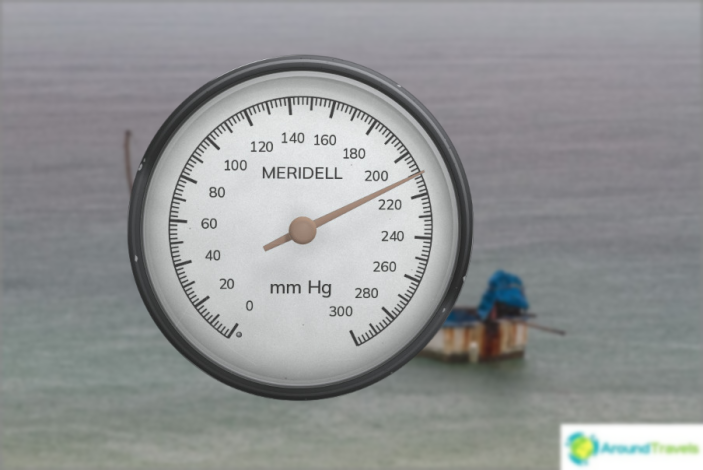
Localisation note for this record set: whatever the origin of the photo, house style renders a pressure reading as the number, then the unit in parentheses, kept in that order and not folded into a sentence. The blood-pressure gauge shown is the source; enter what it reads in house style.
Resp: 210 (mmHg)
